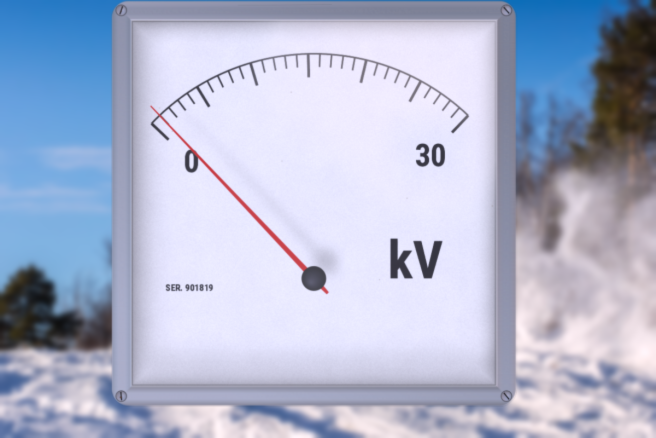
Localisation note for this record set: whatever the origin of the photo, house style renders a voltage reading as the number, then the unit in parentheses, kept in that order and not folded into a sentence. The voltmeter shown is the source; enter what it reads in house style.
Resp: 1 (kV)
